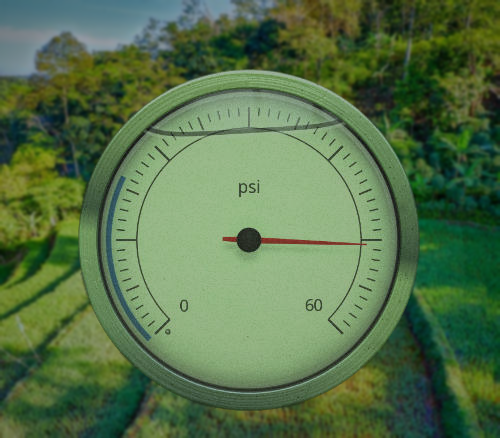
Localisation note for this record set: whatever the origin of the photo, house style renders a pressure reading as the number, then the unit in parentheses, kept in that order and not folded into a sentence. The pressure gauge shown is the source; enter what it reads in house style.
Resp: 50.5 (psi)
